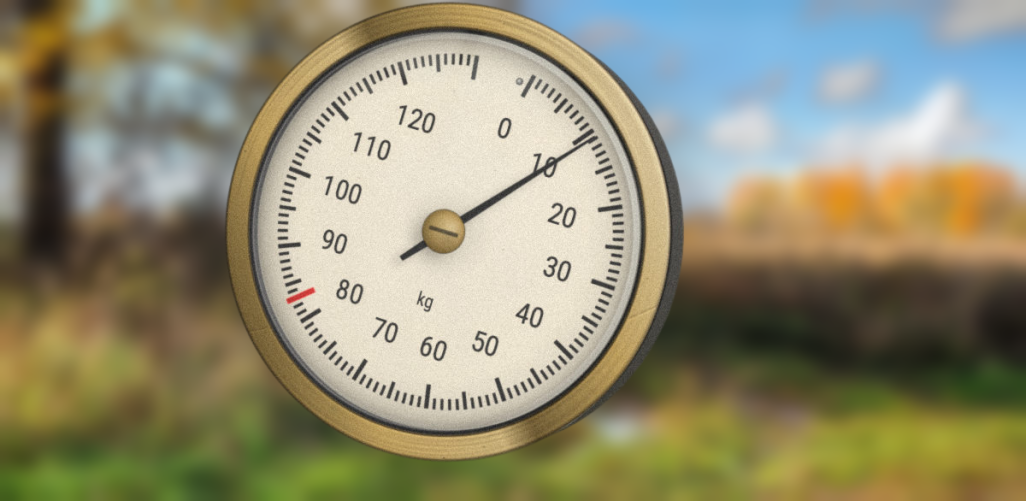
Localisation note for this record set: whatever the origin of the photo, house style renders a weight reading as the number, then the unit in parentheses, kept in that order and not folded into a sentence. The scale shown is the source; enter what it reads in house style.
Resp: 11 (kg)
